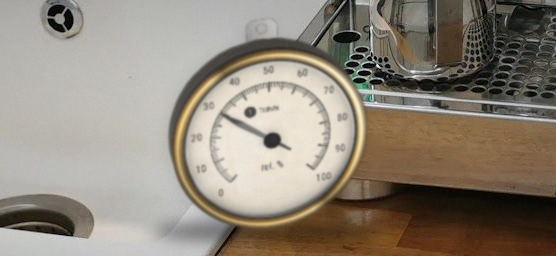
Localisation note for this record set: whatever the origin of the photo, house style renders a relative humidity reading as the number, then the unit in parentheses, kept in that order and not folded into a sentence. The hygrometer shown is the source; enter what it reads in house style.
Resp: 30 (%)
